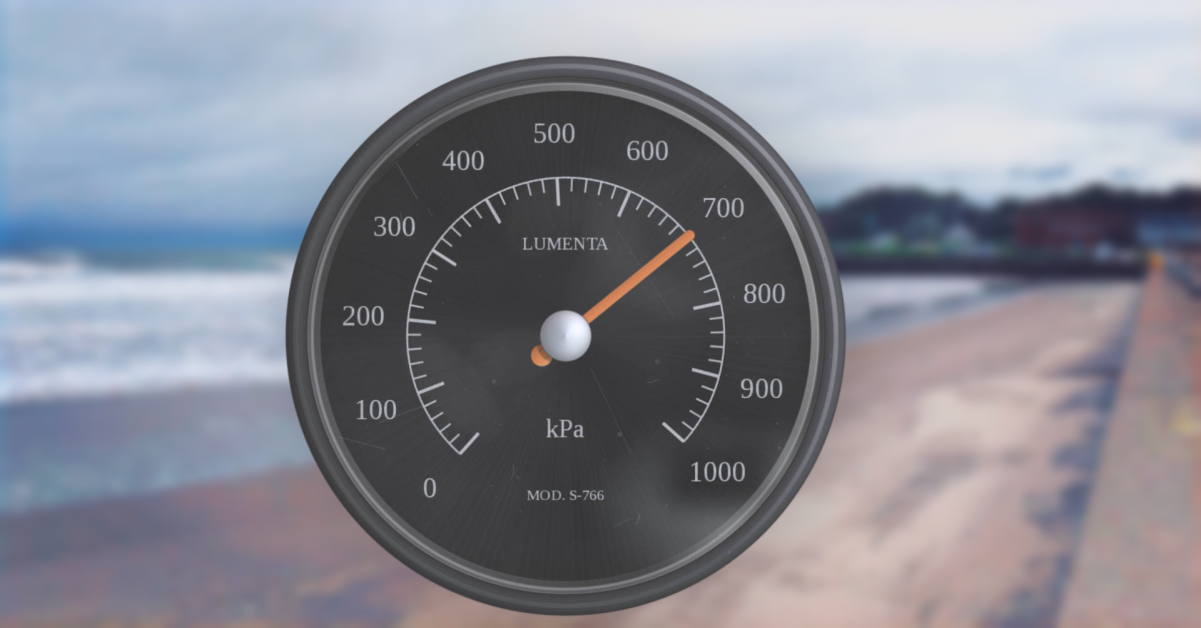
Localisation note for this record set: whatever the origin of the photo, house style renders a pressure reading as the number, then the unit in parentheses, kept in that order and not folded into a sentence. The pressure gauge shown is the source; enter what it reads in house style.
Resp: 700 (kPa)
